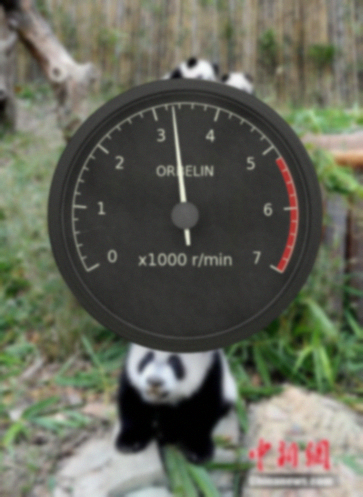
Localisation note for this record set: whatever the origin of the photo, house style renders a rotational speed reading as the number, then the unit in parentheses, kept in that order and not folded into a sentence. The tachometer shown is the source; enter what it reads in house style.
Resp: 3300 (rpm)
